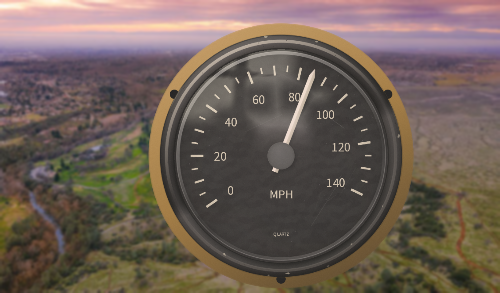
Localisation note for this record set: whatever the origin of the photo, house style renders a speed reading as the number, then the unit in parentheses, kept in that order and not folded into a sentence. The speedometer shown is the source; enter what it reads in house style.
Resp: 85 (mph)
